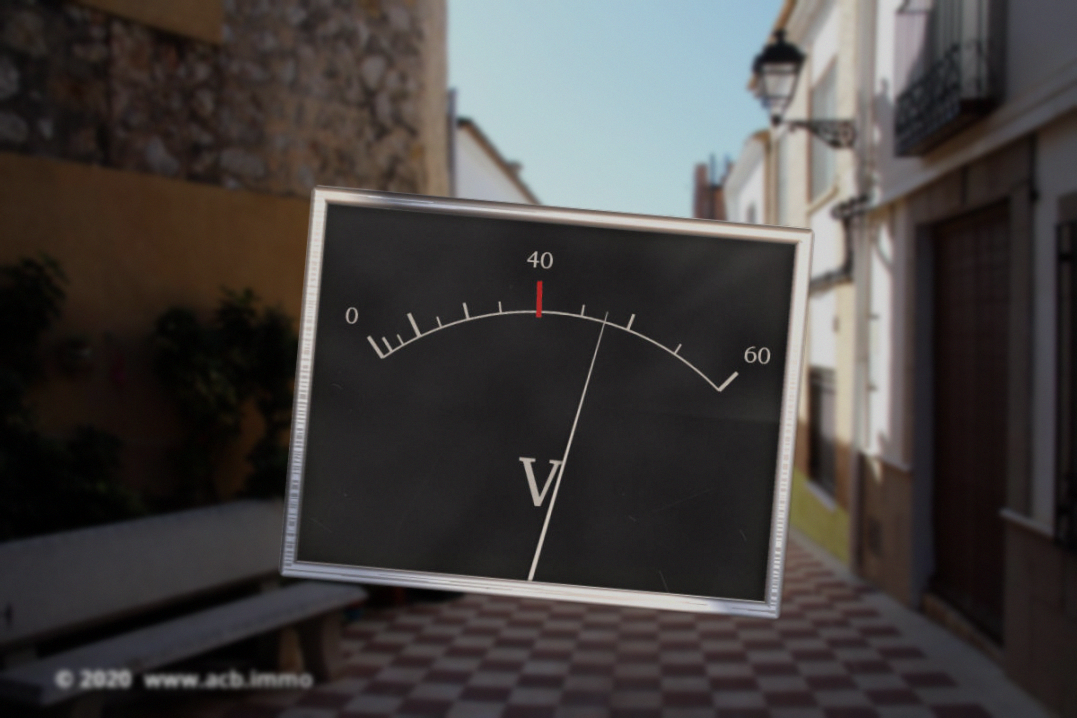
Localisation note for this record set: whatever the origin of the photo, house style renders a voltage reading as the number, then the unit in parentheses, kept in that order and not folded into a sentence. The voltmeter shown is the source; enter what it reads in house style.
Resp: 47.5 (V)
